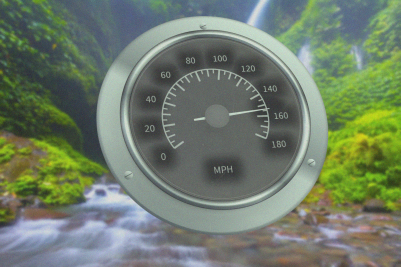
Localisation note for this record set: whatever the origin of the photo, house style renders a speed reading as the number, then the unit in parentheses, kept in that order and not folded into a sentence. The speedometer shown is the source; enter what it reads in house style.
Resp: 155 (mph)
